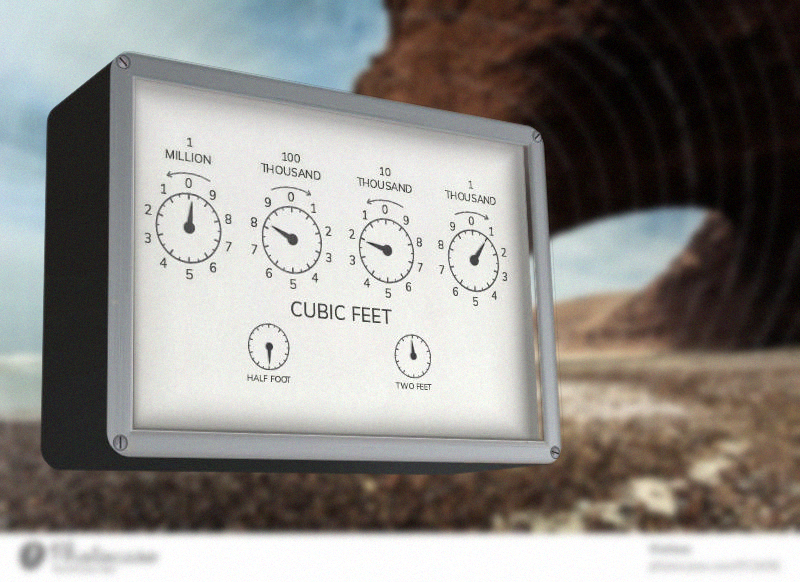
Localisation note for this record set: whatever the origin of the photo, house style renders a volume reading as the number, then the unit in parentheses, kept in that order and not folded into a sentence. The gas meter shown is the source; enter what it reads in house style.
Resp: 982100 (ft³)
